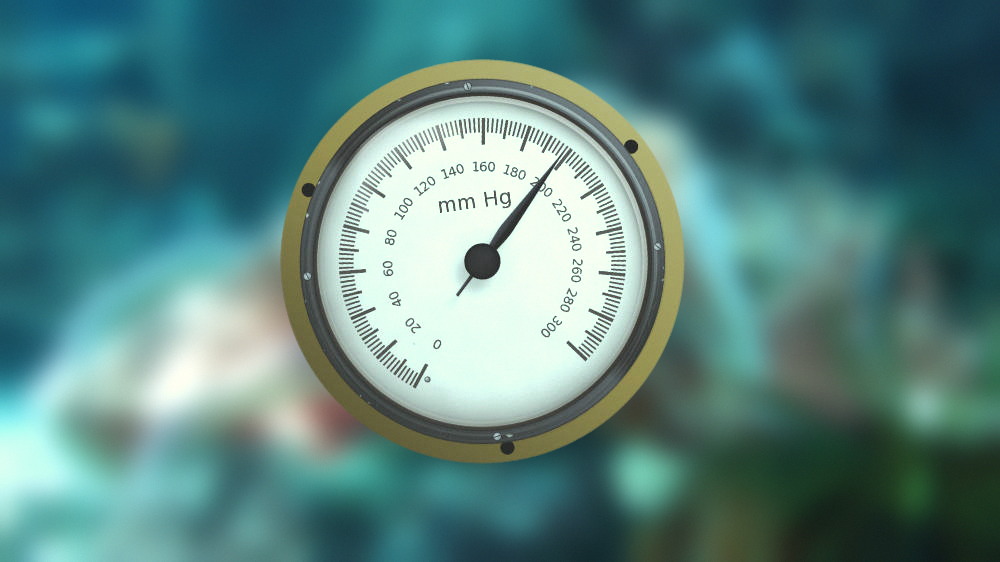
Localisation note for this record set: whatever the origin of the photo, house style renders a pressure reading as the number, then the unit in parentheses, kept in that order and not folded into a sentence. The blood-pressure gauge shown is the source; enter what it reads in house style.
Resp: 198 (mmHg)
